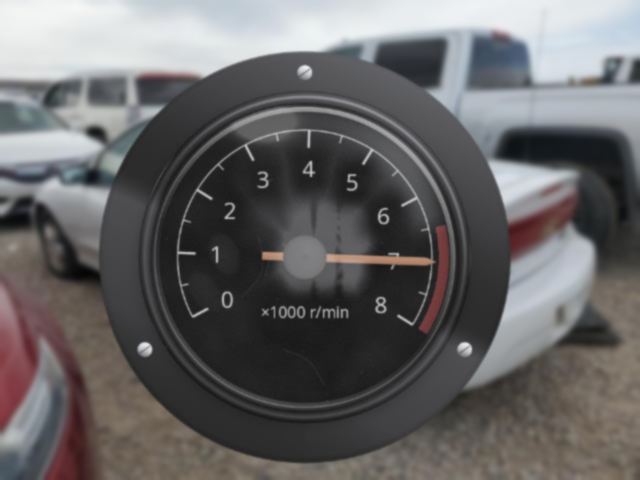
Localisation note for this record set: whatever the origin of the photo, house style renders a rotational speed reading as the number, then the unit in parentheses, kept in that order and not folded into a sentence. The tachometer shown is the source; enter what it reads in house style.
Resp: 7000 (rpm)
